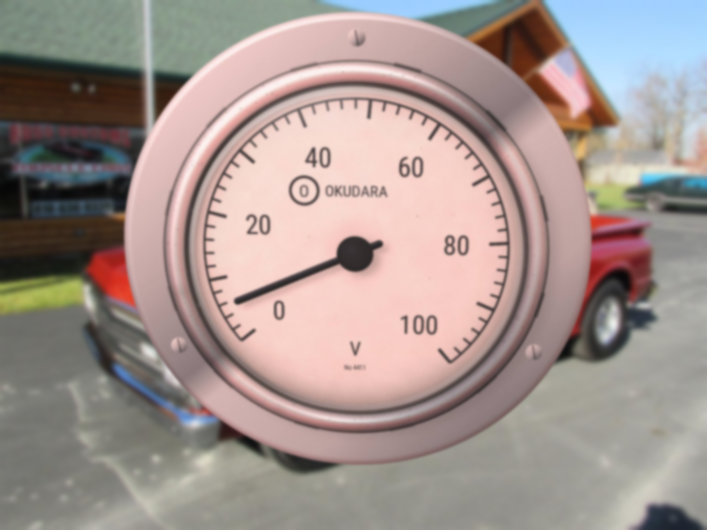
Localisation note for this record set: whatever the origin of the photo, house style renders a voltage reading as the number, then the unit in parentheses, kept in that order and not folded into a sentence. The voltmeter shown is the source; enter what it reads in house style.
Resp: 6 (V)
